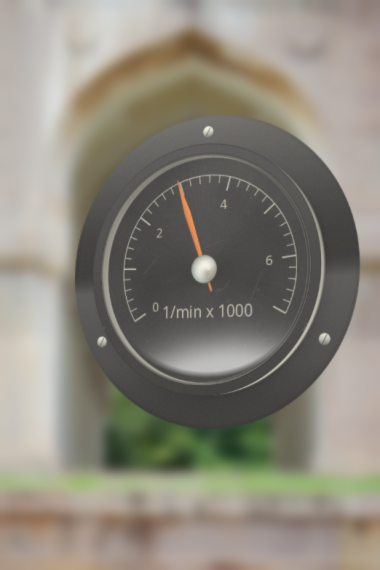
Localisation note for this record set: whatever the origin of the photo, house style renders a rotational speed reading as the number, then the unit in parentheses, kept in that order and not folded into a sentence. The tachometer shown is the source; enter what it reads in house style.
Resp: 3000 (rpm)
